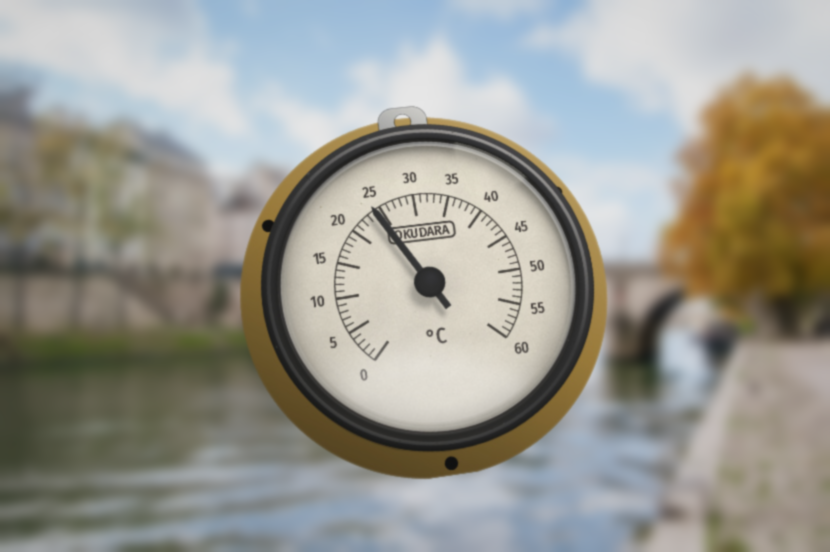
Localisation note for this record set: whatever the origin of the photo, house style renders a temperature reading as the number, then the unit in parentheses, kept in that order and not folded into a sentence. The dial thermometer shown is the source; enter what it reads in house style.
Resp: 24 (°C)
